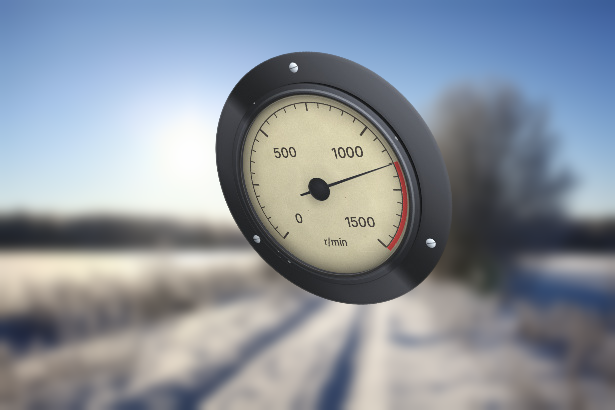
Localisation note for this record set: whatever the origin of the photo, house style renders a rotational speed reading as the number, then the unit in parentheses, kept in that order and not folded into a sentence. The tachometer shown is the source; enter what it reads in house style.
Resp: 1150 (rpm)
